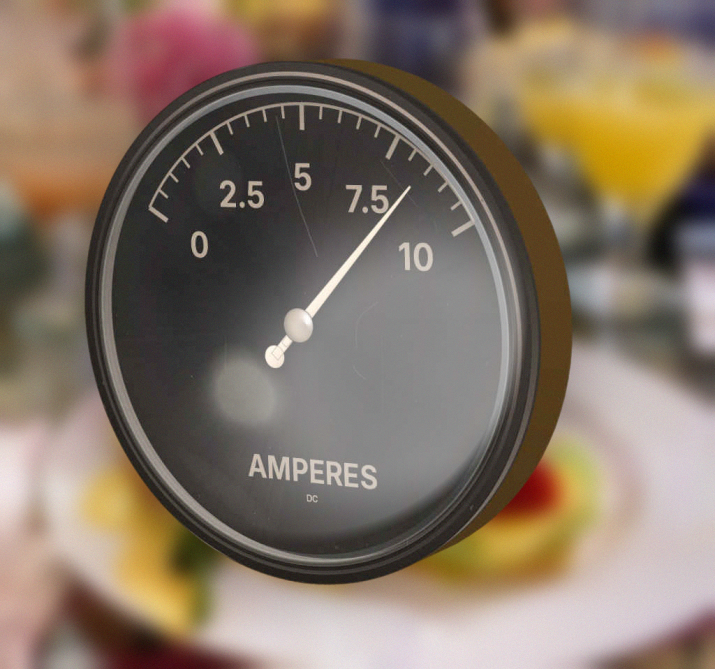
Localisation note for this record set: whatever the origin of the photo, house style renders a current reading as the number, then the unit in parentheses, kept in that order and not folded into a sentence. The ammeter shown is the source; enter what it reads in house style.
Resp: 8.5 (A)
